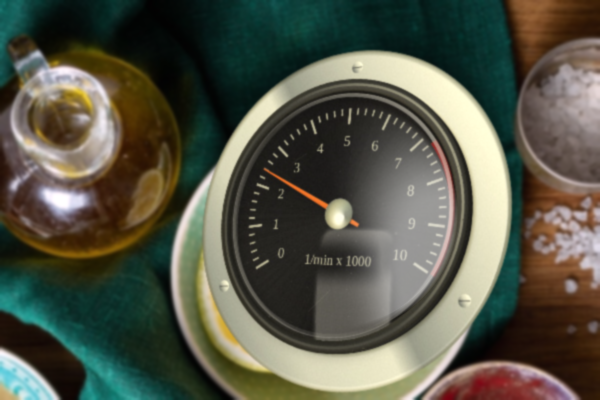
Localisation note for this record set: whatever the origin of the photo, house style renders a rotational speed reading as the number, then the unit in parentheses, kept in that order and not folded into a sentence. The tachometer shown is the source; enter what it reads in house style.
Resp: 2400 (rpm)
